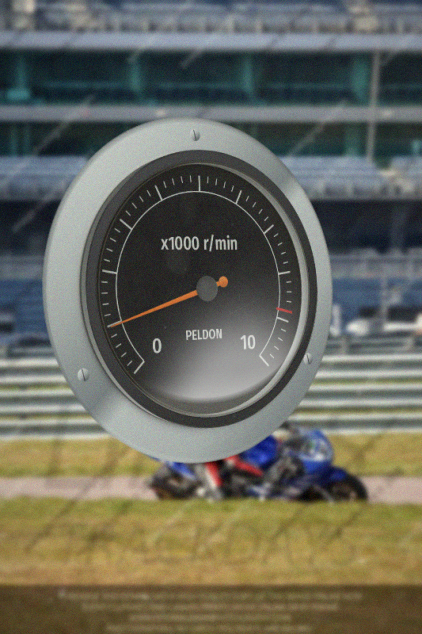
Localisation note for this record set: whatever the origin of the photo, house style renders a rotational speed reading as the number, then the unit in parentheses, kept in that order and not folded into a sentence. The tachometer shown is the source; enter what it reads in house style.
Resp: 1000 (rpm)
